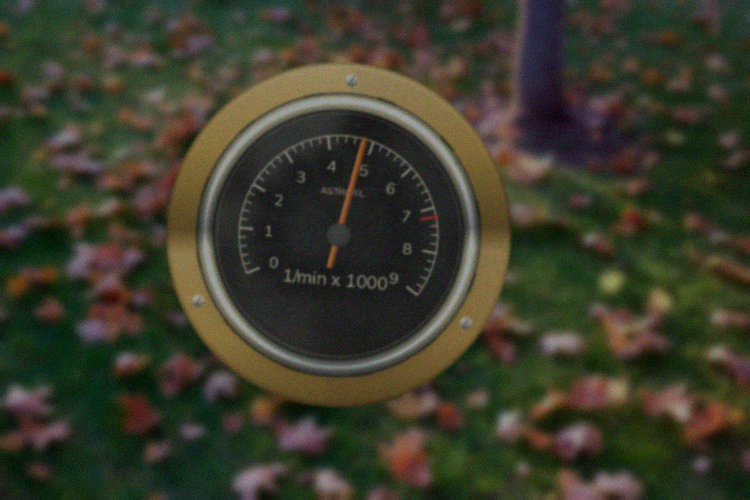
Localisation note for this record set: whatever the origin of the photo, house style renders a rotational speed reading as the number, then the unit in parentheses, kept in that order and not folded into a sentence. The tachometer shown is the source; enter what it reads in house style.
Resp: 4800 (rpm)
